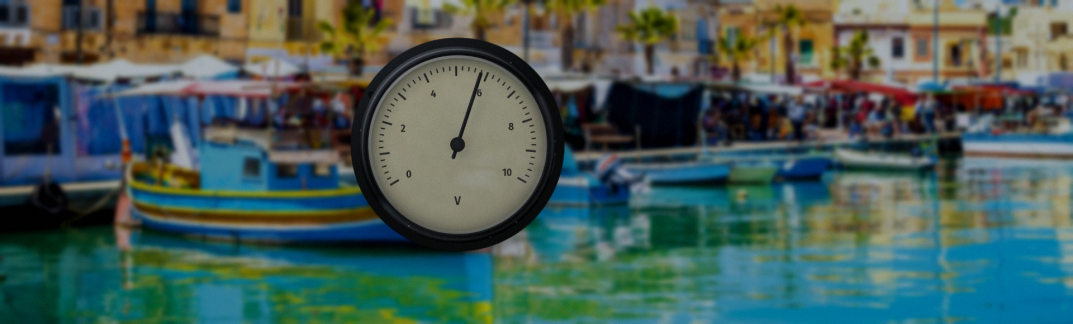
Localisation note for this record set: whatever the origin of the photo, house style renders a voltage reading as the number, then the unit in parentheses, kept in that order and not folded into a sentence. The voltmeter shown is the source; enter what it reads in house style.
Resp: 5.8 (V)
